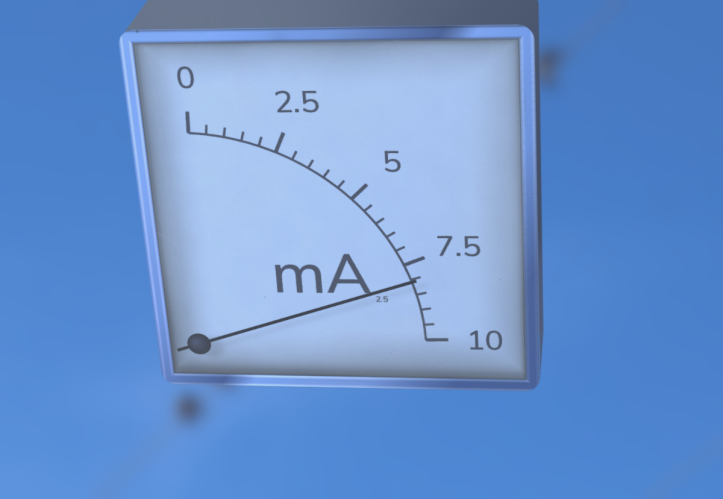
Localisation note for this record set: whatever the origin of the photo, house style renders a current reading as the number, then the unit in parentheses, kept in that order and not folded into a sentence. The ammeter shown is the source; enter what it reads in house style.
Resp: 8 (mA)
